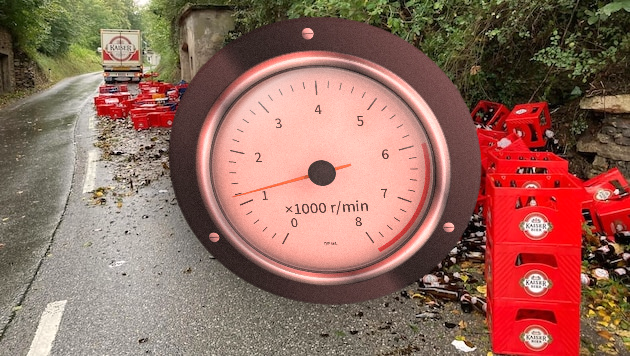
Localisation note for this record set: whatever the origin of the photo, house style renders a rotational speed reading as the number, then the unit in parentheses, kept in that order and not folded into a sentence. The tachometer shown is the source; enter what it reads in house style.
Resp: 1200 (rpm)
